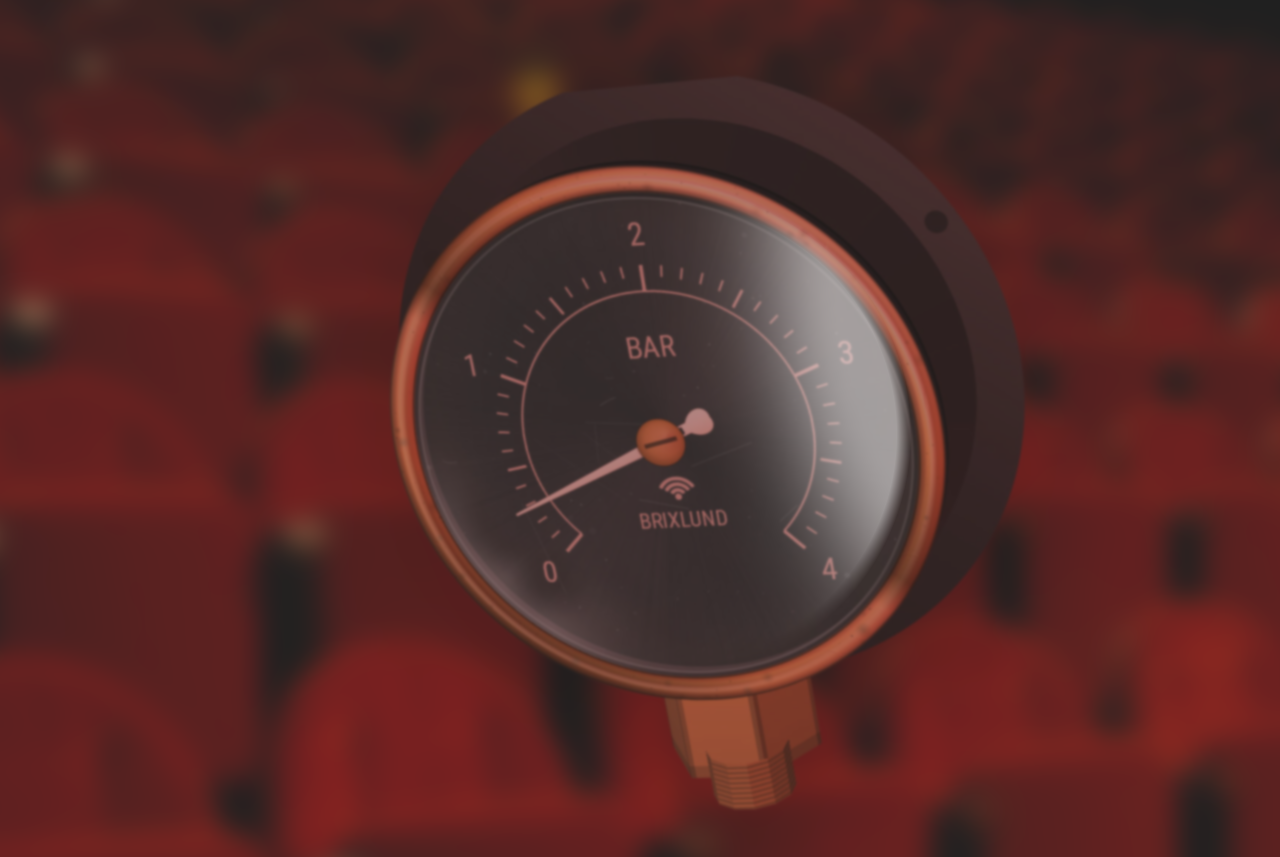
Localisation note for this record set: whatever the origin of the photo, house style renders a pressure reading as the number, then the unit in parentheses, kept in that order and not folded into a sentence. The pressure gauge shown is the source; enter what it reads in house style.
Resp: 0.3 (bar)
